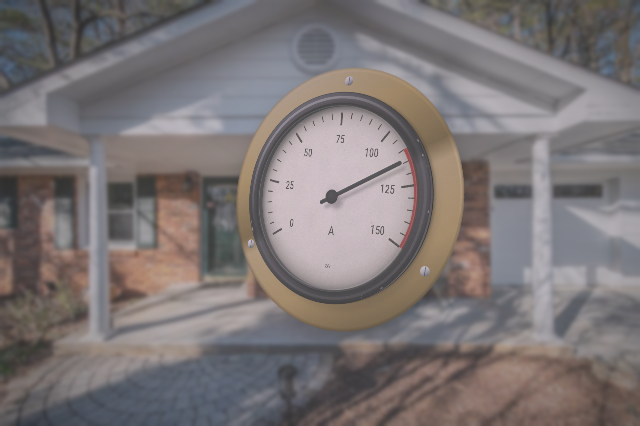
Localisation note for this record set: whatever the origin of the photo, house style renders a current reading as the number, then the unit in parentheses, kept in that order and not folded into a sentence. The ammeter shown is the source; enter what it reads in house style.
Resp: 115 (A)
